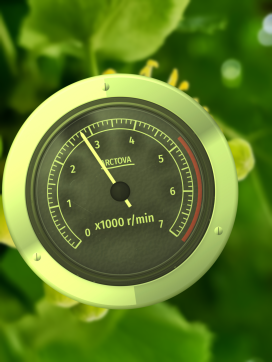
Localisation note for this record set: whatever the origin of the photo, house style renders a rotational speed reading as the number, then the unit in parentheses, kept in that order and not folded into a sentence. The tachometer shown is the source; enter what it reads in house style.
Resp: 2800 (rpm)
